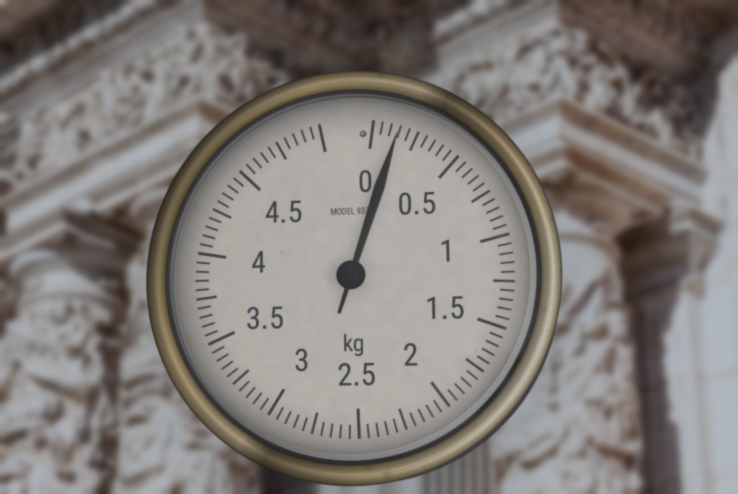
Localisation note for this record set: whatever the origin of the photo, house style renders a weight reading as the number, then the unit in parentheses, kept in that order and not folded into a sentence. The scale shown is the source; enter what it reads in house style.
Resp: 0.15 (kg)
